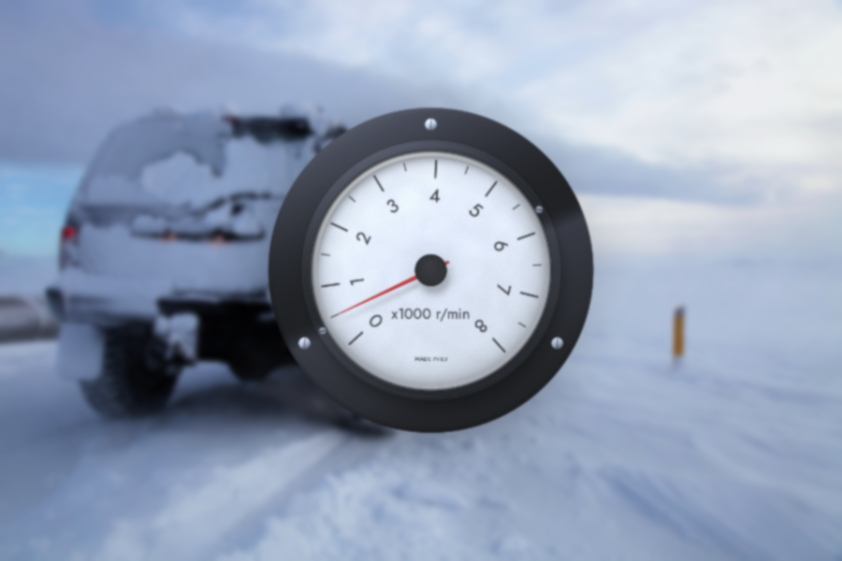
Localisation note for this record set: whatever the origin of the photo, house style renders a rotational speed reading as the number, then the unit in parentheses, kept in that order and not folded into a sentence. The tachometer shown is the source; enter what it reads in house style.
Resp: 500 (rpm)
